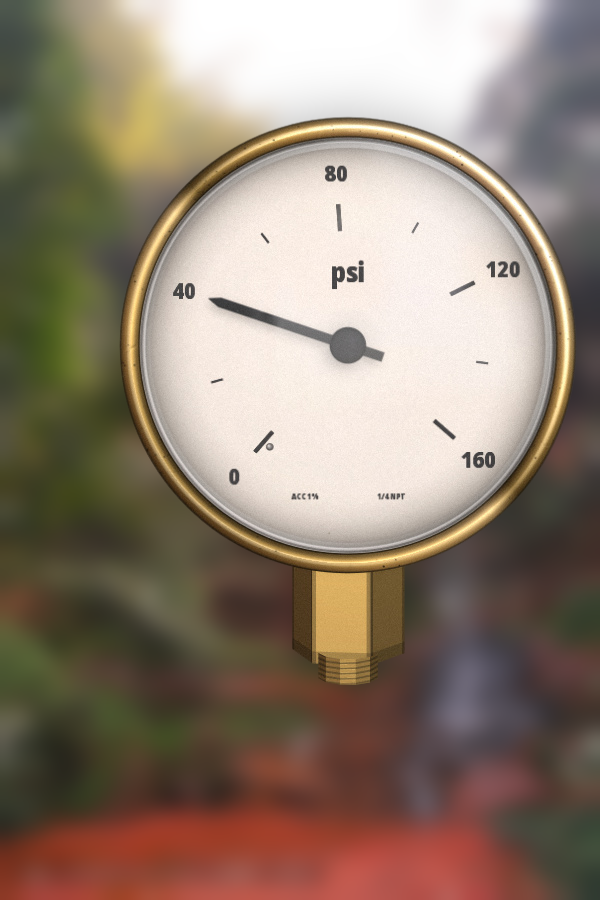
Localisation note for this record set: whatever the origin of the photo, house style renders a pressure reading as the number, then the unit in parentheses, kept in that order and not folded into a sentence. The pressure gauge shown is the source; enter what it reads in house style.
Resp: 40 (psi)
